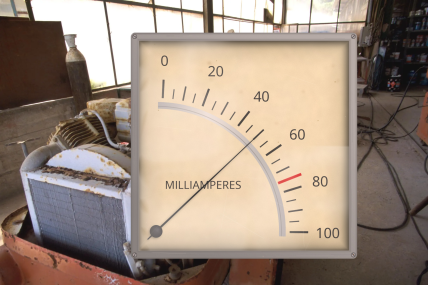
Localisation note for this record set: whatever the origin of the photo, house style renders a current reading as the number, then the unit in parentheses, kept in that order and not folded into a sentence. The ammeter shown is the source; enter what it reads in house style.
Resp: 50 (mA)
